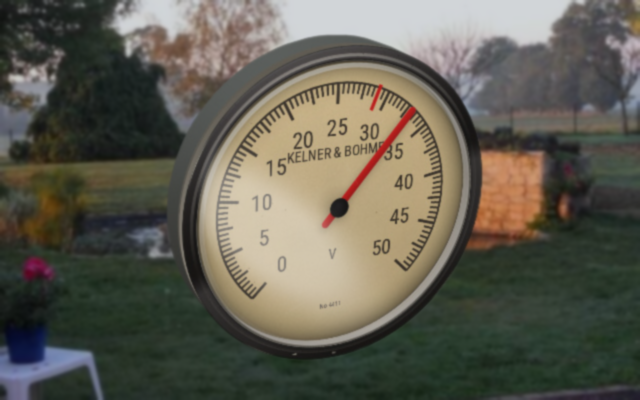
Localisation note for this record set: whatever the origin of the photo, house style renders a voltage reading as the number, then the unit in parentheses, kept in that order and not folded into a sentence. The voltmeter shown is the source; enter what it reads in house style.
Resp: 32.5 (V)
